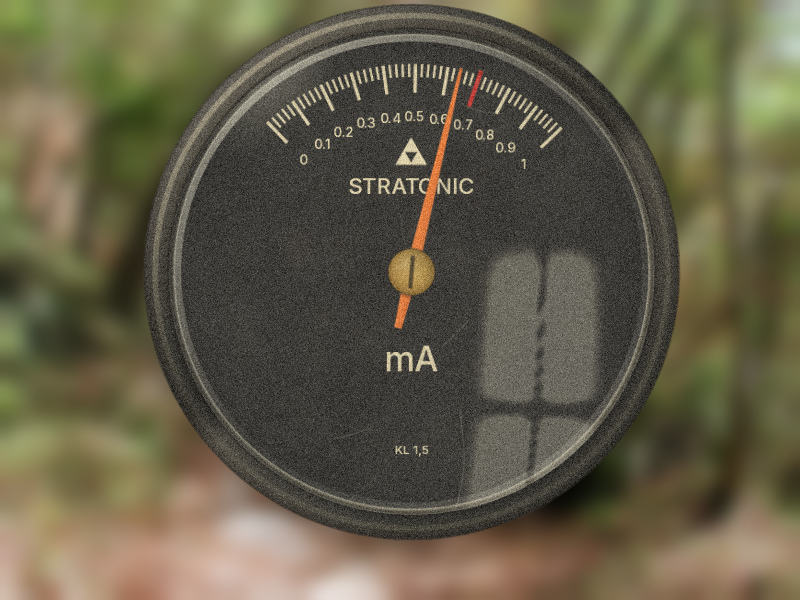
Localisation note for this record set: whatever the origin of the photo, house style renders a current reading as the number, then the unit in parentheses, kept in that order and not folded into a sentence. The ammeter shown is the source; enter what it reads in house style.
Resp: 0.64 (mA)
